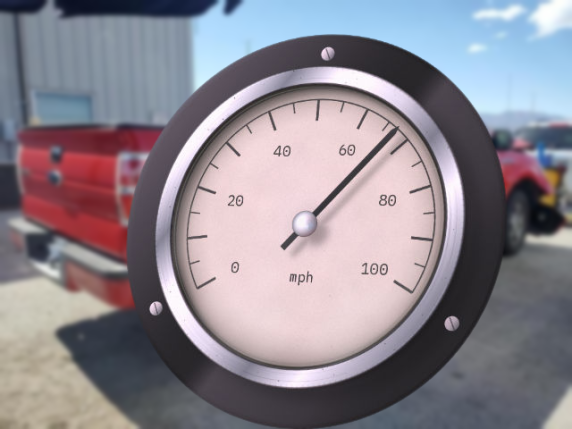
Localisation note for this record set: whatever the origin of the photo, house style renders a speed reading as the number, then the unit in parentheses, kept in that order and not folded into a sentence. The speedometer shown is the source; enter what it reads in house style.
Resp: 67.5 (mph)
